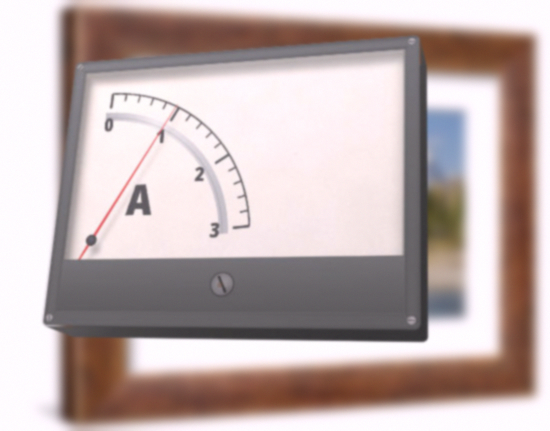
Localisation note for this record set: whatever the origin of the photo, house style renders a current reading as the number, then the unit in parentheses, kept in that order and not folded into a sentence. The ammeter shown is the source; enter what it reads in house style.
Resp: 1 (A)
